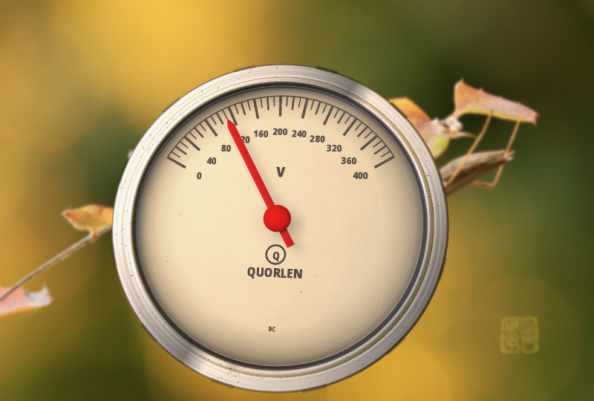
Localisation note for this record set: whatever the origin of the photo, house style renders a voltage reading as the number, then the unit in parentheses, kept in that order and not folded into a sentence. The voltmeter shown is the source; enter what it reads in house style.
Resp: 110 (V)
